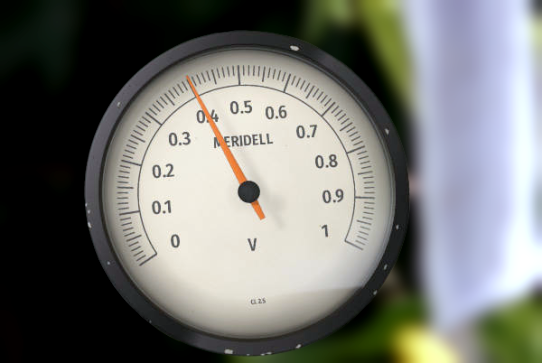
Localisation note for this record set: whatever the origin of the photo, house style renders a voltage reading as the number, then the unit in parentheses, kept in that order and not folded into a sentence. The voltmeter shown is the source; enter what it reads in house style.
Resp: 0.4 (V)
